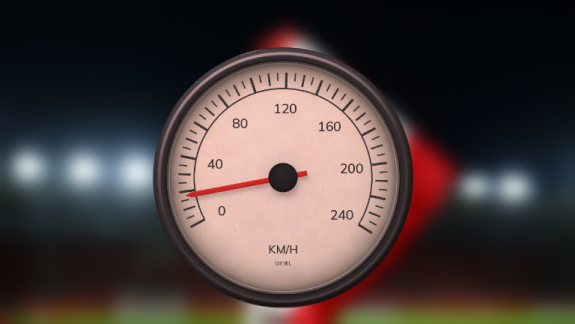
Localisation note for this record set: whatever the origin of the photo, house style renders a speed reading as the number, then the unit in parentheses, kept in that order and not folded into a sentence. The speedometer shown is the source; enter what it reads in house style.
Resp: 17.5 (km/h)
